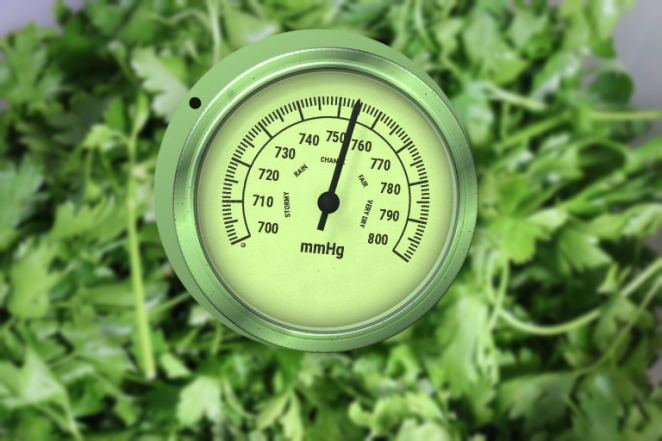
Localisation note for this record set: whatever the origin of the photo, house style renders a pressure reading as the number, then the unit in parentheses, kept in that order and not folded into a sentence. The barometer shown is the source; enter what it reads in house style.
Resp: 754 (mmHg)
